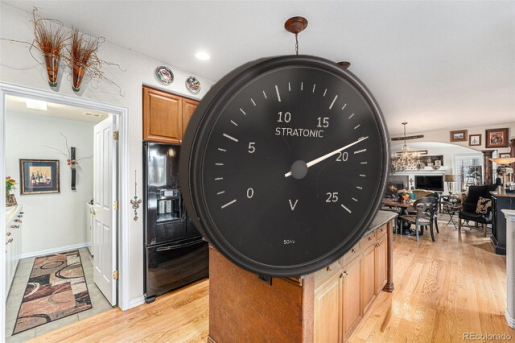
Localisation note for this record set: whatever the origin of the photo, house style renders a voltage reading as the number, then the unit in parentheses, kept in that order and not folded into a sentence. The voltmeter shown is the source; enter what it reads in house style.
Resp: 19 (V)
